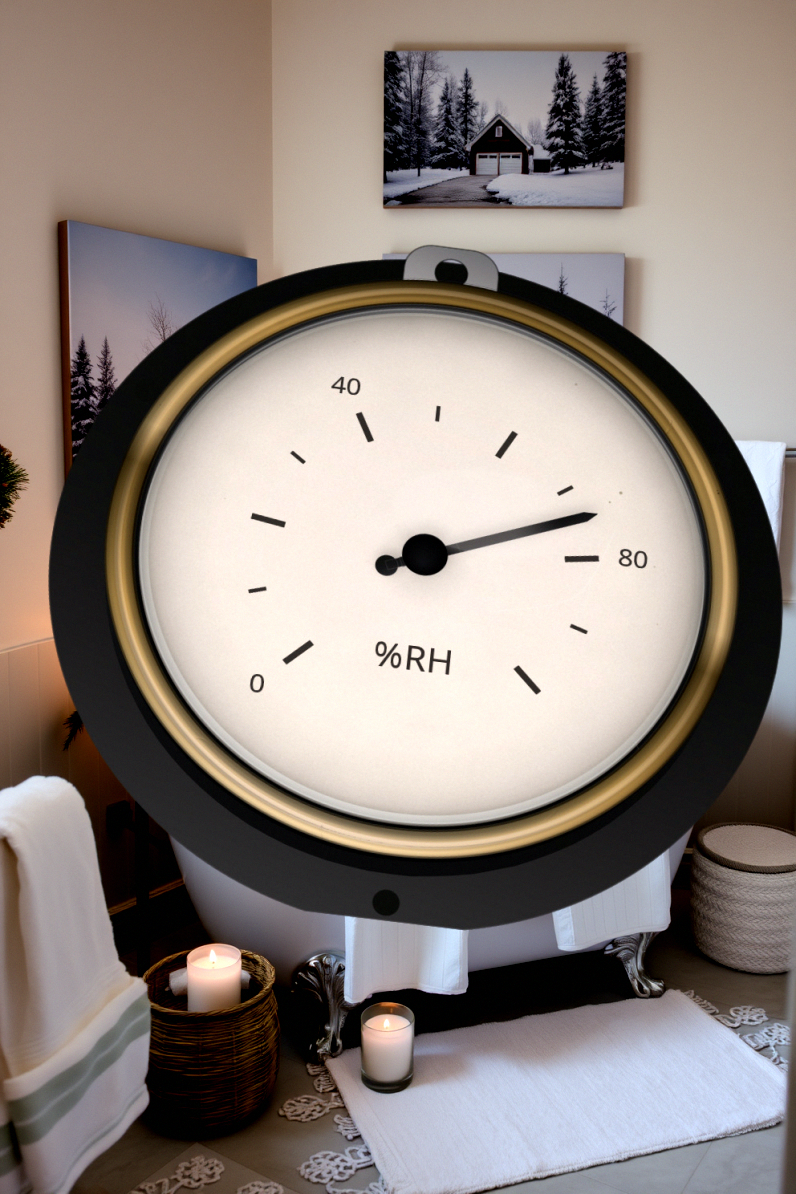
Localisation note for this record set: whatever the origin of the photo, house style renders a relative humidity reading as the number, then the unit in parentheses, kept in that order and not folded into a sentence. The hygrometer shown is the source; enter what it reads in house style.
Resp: 75 (%)
